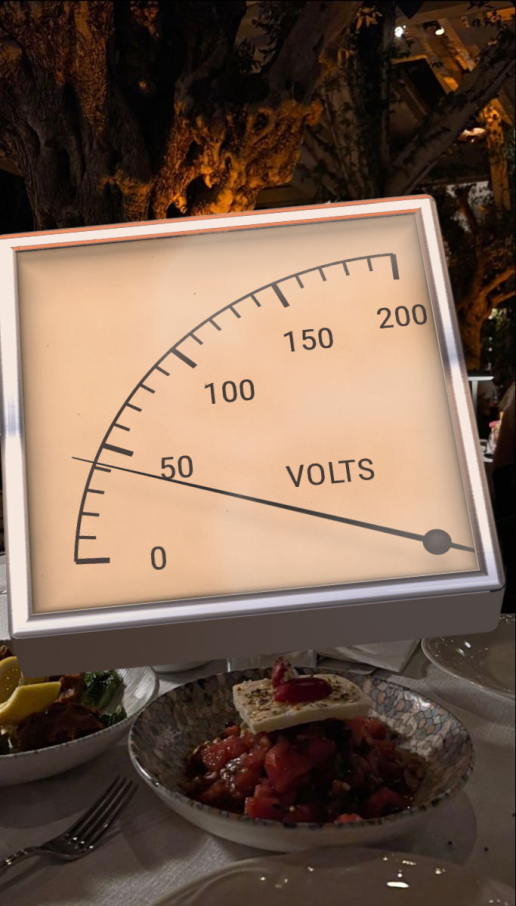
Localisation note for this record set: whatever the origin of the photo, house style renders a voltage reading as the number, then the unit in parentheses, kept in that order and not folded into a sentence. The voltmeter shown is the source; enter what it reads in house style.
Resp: 40 (V)
